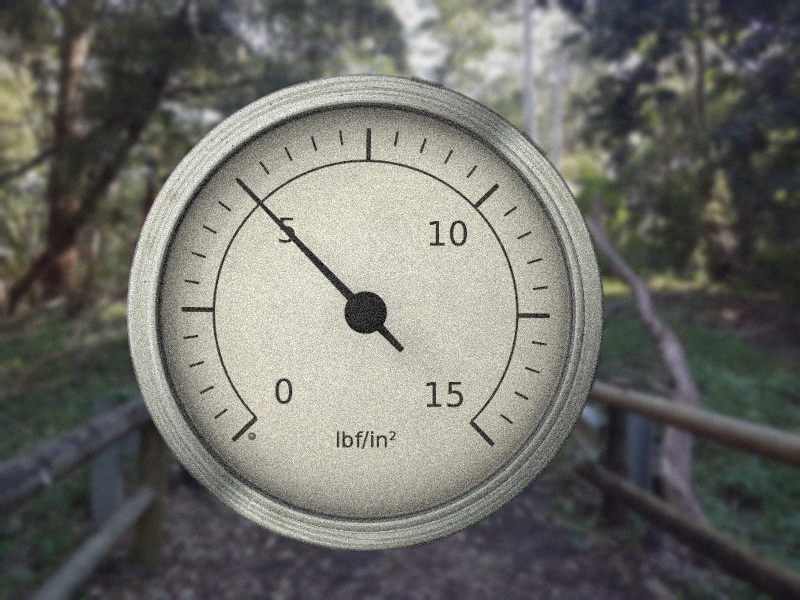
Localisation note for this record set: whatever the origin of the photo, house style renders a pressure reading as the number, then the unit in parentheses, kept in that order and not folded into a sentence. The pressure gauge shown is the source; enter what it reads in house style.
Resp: 5 (psi)
